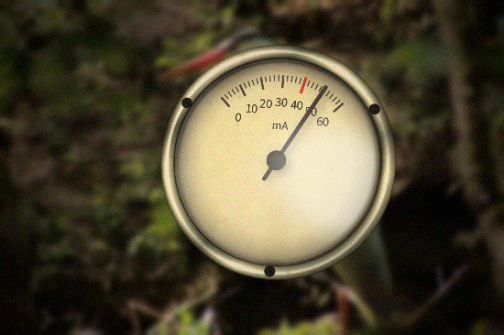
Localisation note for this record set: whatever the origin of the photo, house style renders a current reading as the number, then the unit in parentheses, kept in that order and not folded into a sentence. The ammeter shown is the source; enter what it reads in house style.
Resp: 50 (mA)
